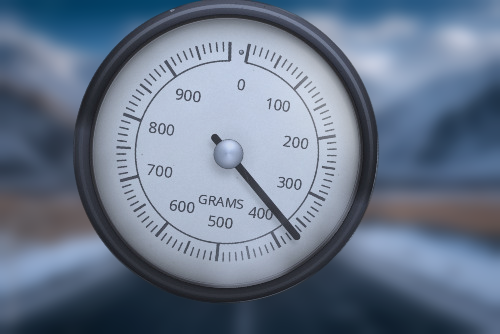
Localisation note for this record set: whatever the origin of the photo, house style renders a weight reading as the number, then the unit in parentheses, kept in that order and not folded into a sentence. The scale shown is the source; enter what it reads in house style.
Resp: 370 (g)
